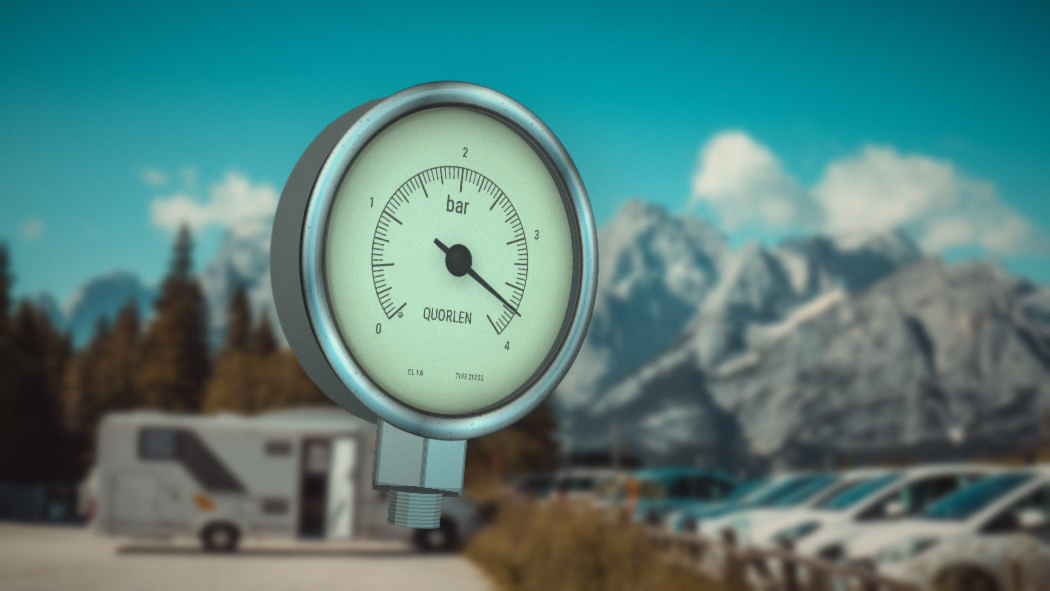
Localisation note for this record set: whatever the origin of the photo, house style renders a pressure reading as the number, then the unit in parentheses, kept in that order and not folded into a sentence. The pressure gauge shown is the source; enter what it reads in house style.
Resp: 3.75 (bar)
